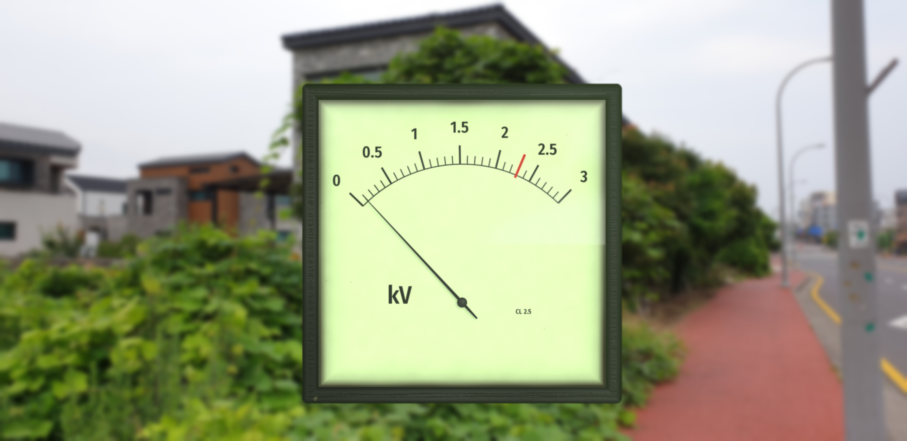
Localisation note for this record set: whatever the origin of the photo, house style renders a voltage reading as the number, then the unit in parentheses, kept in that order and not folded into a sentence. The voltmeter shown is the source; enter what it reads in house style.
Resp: 0.1 (kV)
